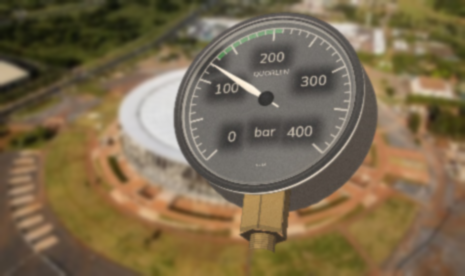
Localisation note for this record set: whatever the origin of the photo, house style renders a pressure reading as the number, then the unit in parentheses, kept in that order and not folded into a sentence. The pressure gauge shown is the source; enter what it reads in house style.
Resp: 120 (bar)
